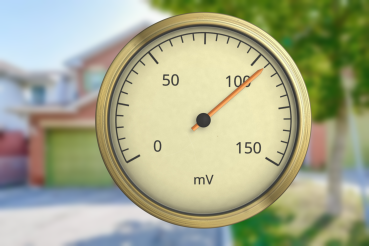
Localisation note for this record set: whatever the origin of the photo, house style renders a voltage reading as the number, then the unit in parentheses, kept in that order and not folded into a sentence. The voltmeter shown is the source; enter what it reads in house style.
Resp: 105 (mV)
